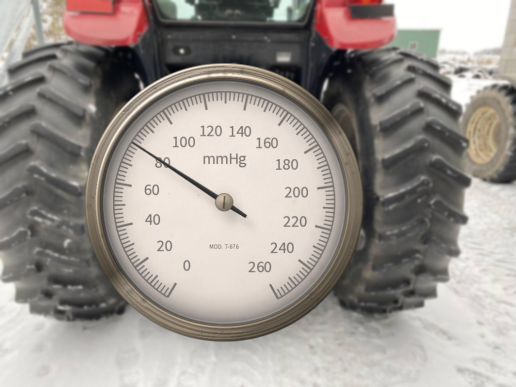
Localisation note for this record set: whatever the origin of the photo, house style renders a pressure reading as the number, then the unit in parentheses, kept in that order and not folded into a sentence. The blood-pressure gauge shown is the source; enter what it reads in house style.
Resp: 80 (mmHg)
